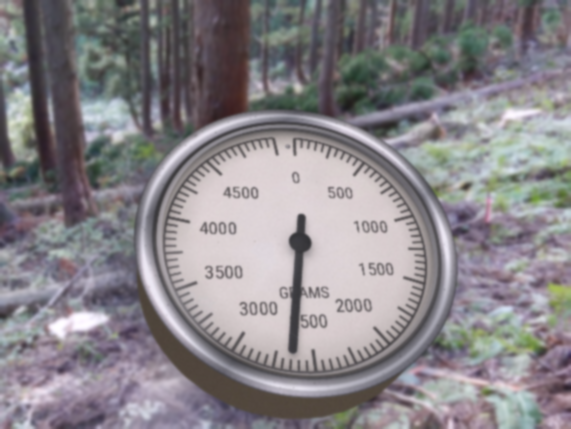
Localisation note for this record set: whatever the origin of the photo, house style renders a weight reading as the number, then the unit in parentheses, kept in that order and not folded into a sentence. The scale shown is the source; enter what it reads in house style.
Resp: 2650 (g)
